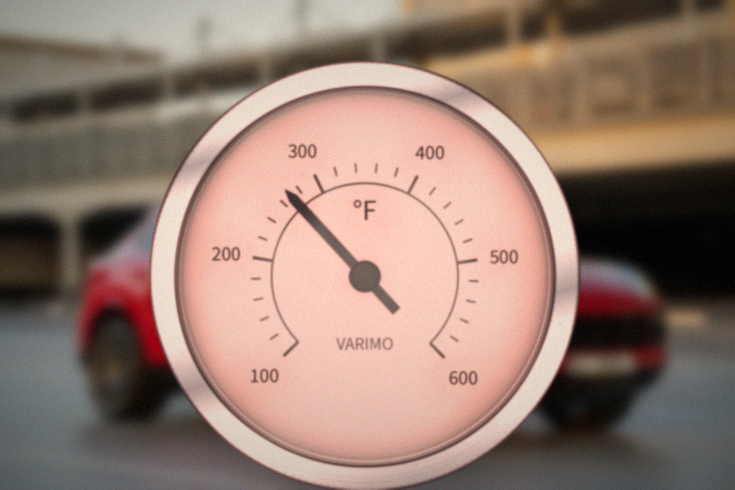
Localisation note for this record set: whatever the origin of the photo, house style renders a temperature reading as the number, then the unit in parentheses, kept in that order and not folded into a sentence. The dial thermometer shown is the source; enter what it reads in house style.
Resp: 270 (°F)
